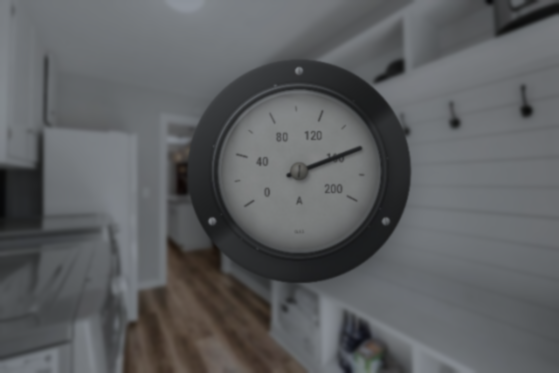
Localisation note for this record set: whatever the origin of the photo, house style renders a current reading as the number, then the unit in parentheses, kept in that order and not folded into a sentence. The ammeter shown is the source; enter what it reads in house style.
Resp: 160 (A)
